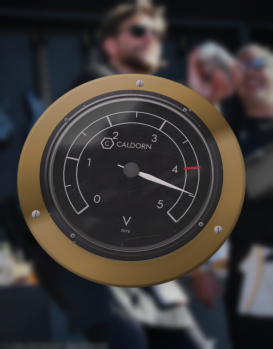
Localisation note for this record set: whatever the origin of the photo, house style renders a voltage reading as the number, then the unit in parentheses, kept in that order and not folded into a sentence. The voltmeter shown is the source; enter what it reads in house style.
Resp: 4.5 (V)
